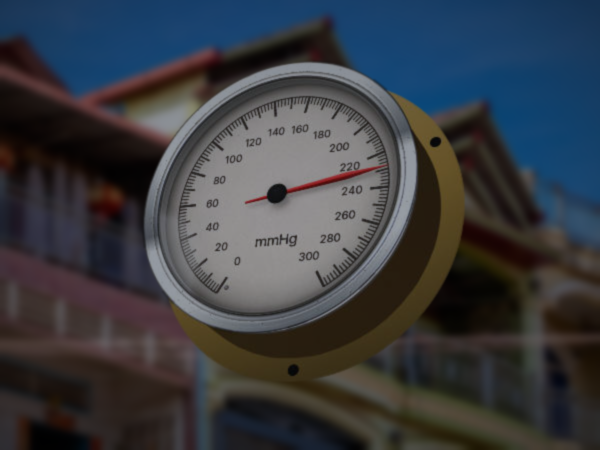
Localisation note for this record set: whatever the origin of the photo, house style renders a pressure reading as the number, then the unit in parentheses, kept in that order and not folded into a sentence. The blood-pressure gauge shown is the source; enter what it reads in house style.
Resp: 230 (mmHg)
